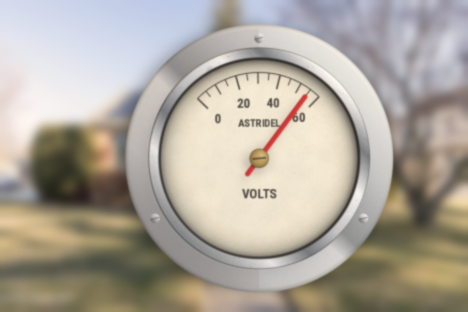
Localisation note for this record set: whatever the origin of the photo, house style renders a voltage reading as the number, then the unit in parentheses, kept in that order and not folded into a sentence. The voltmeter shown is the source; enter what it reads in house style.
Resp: 55 (V)
